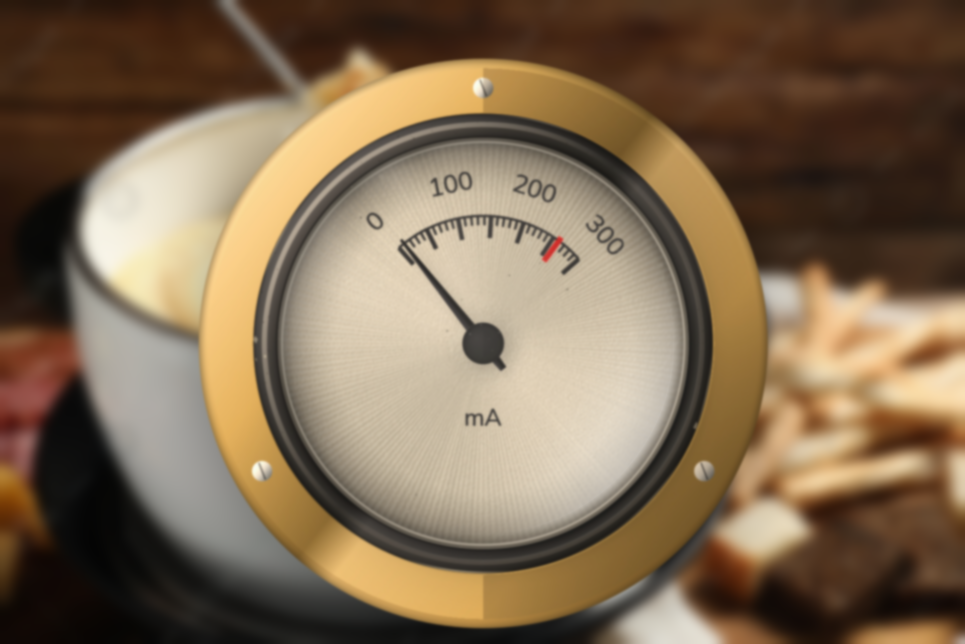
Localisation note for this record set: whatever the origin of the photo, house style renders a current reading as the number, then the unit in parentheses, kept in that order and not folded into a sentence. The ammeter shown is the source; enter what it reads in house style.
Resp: 10 (mA)
